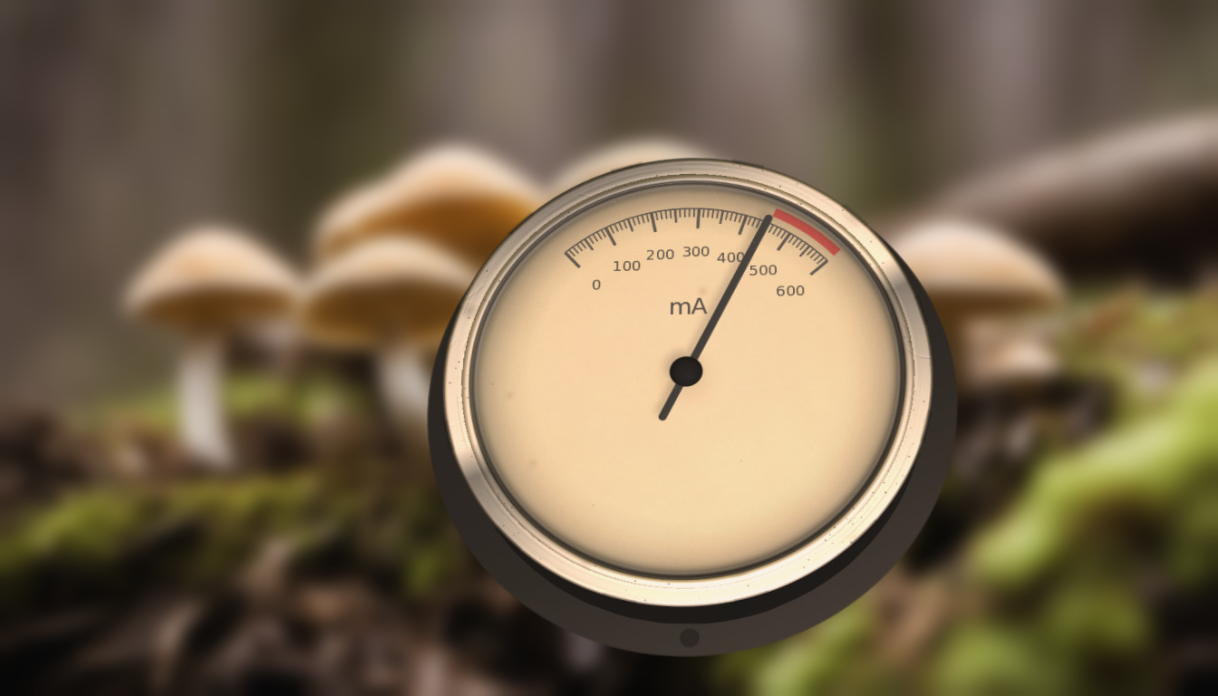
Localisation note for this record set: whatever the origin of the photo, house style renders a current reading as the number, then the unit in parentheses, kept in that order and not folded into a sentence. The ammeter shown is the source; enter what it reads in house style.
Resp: 450 (mA)
